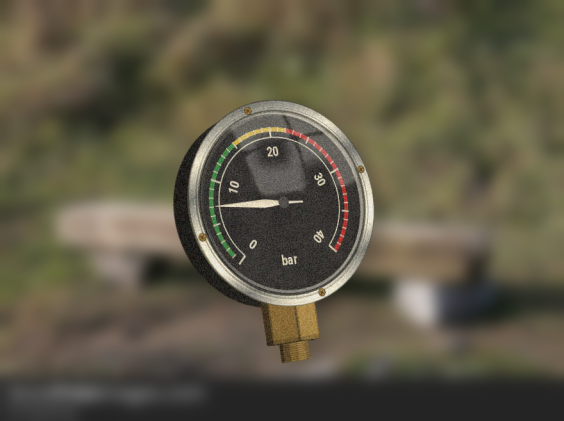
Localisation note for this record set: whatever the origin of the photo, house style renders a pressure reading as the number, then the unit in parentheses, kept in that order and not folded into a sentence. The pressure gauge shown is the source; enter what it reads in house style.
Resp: 7 (bar)
